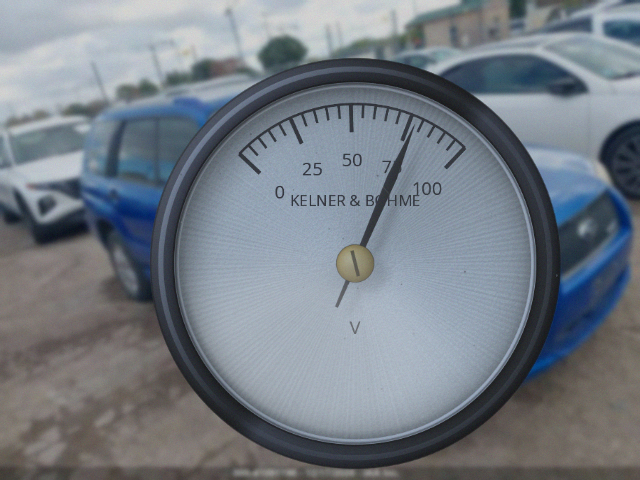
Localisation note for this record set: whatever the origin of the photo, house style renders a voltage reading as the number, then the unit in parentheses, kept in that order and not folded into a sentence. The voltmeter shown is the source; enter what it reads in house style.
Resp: 77.5 (V)
